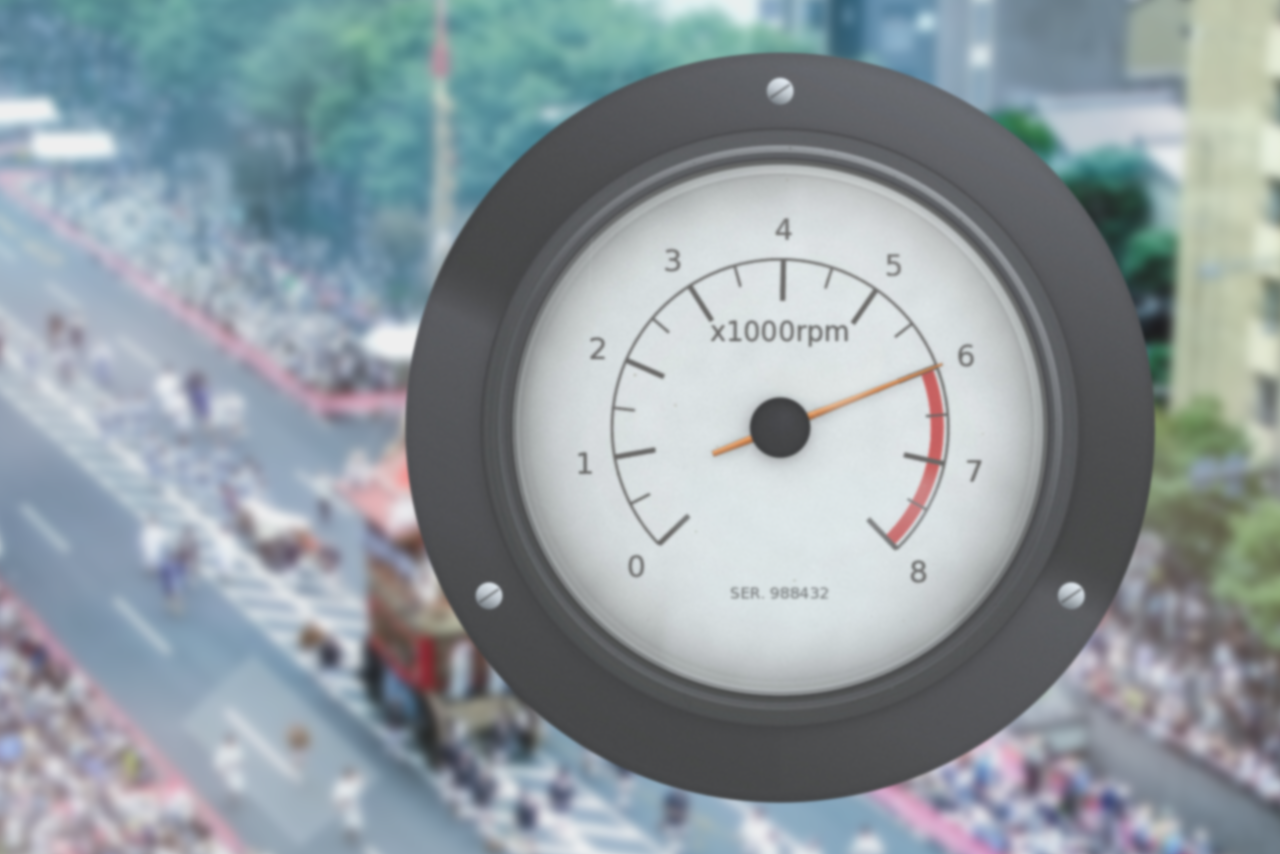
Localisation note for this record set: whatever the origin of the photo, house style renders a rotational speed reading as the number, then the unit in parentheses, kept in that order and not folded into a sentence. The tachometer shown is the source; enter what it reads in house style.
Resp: 6000 (rpm)
